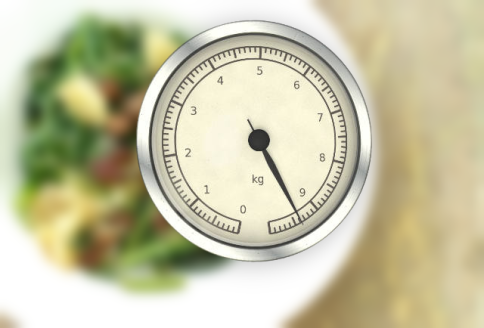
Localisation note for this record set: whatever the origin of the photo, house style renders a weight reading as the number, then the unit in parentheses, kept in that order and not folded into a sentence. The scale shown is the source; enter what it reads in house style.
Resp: 9.4 (kg)
